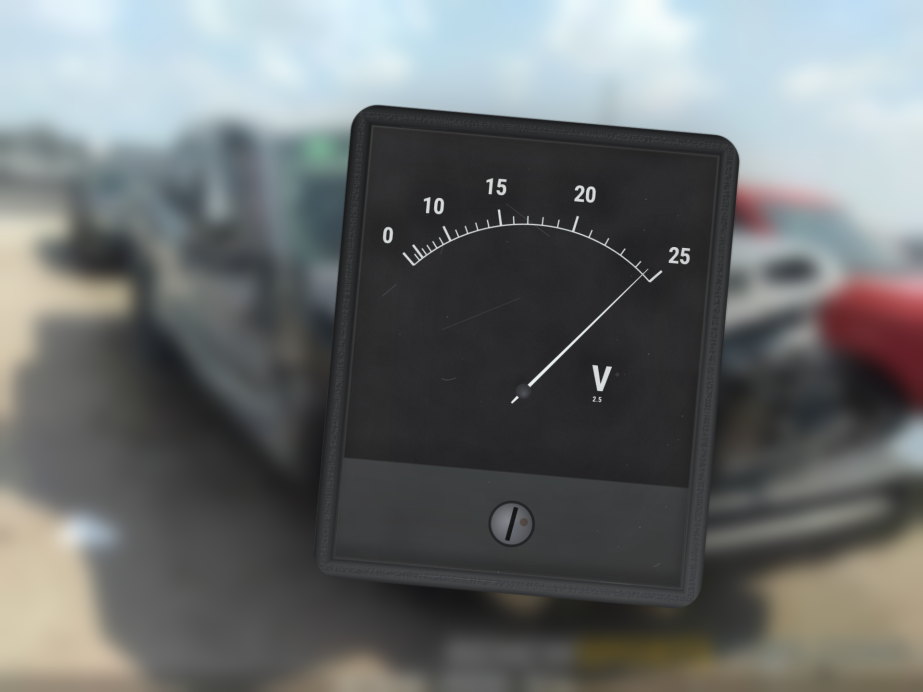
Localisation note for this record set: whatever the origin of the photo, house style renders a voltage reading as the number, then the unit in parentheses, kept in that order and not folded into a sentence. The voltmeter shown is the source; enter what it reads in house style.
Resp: 24.5 (V)
